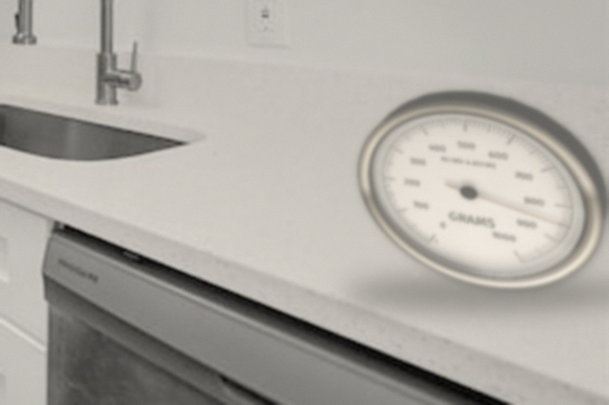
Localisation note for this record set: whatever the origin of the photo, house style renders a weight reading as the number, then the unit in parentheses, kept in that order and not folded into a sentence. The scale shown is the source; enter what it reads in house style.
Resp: 850 (g)
